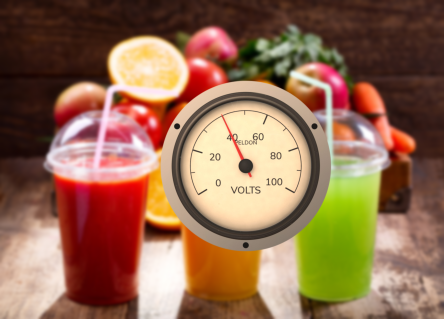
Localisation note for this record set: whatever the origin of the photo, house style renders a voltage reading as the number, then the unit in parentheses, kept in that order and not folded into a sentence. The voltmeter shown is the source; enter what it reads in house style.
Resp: 40 (V)
